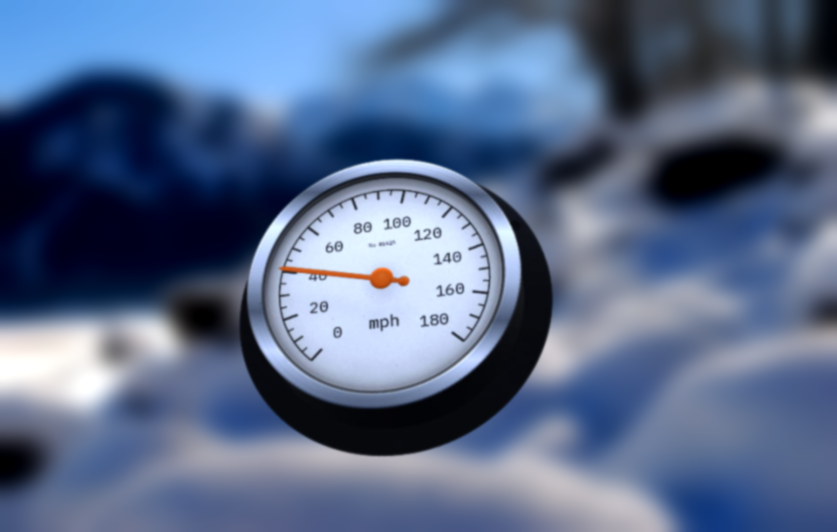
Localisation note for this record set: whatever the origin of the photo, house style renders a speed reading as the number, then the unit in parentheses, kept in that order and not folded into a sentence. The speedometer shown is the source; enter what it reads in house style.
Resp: 40 (mph)
